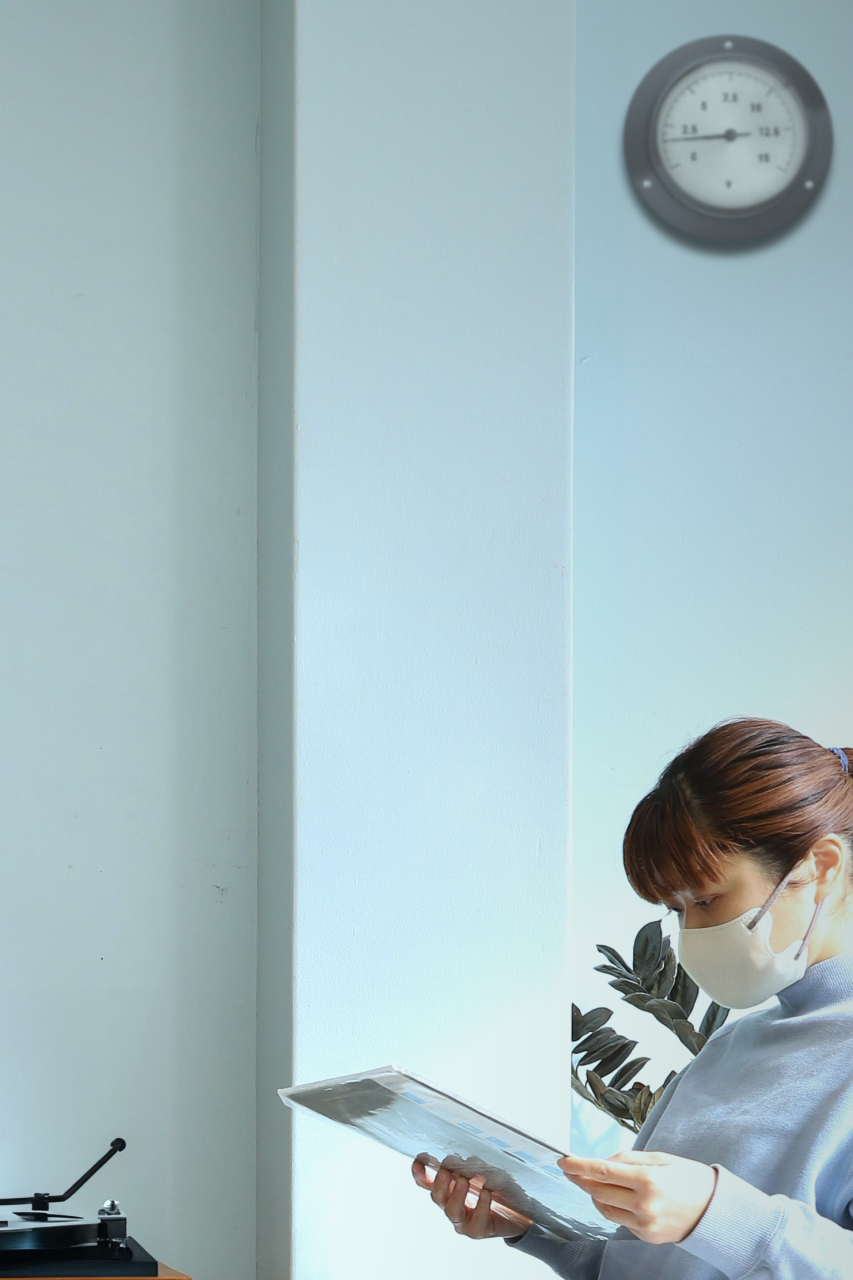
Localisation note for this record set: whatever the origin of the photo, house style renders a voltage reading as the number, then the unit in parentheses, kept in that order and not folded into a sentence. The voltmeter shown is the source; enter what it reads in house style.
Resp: 1.5 (V)
